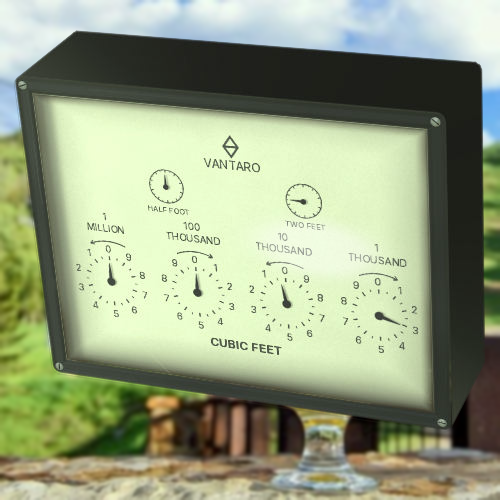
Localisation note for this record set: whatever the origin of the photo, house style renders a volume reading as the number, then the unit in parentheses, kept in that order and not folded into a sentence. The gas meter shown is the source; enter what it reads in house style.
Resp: 300 (ft³)
